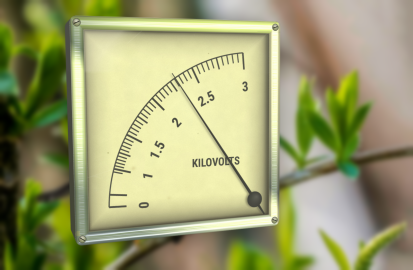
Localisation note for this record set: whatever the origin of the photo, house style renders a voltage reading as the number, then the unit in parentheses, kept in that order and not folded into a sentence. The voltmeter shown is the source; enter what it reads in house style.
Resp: 2.3 (kV)
